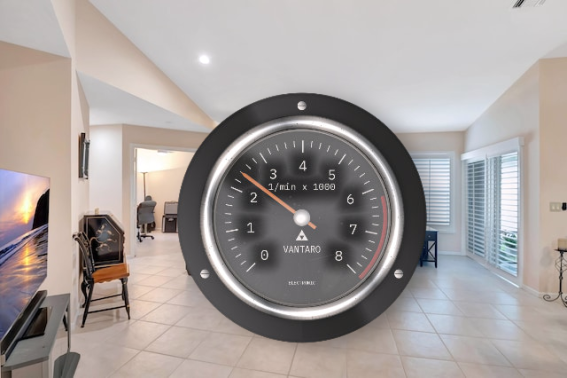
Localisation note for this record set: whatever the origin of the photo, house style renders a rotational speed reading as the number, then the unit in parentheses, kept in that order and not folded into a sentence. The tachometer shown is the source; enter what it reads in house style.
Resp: 2400 (rpm)
